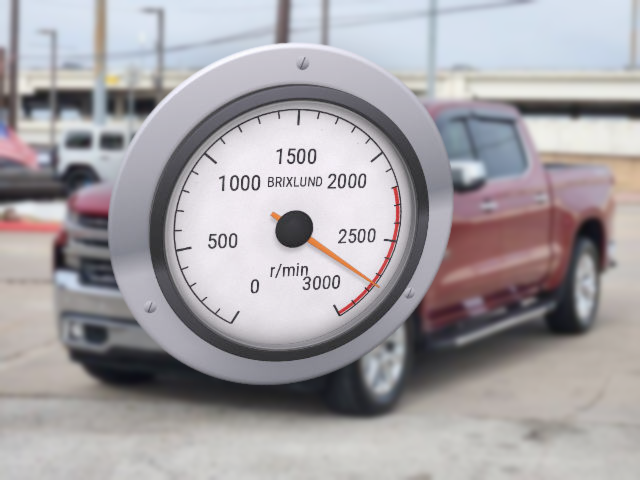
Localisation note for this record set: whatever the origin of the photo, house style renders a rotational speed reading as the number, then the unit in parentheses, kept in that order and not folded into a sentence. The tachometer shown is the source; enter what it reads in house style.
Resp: 2750 (rpm)
